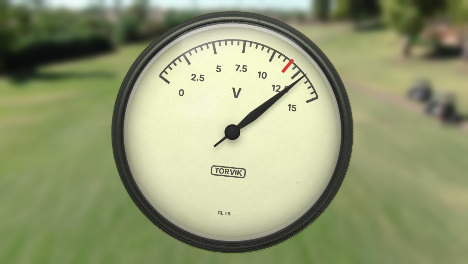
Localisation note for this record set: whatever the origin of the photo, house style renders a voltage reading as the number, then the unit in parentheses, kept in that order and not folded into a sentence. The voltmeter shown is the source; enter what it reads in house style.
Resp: 13 (V)
